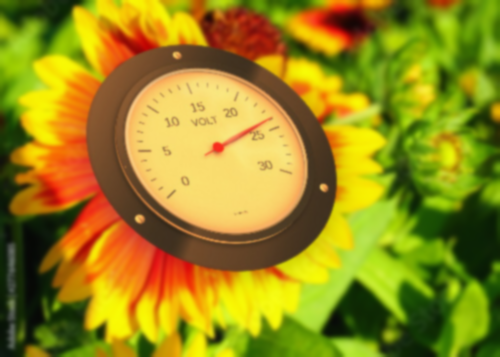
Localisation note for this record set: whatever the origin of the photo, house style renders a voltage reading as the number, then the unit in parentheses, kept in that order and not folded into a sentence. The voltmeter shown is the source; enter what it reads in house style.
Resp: 24 (V)
